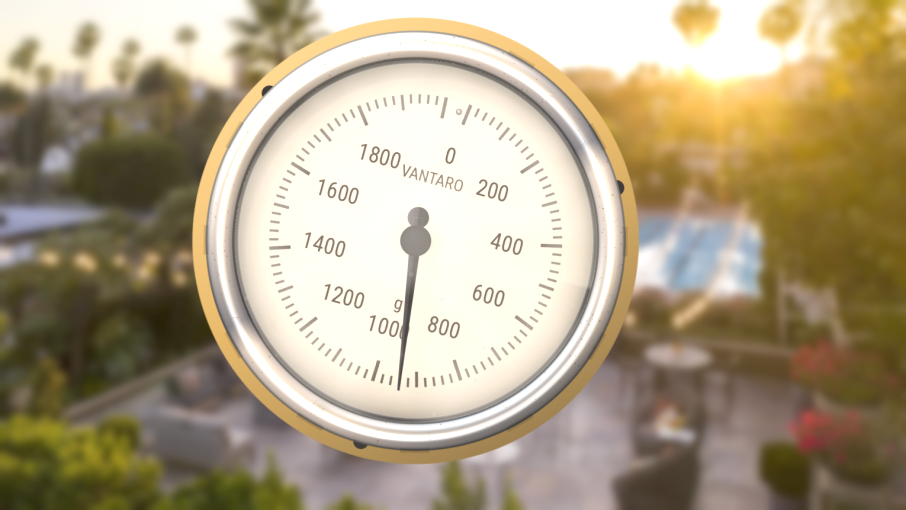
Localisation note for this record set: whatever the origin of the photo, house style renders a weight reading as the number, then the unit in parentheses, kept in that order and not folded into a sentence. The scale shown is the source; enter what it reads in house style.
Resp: 940 (g)
